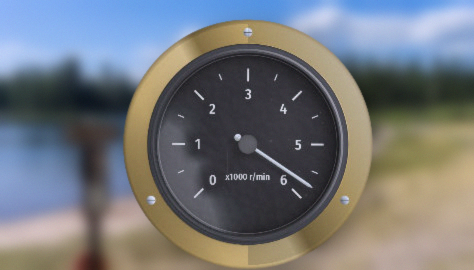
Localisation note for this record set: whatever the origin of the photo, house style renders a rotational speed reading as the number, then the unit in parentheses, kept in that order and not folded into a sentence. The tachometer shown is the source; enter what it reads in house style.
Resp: 5750 (rpm)
